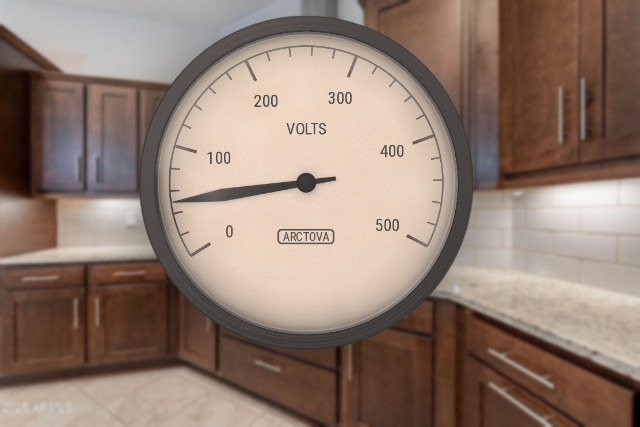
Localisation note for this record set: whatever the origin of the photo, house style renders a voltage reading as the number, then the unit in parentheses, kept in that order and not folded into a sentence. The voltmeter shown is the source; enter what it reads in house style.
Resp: 50 (V)
